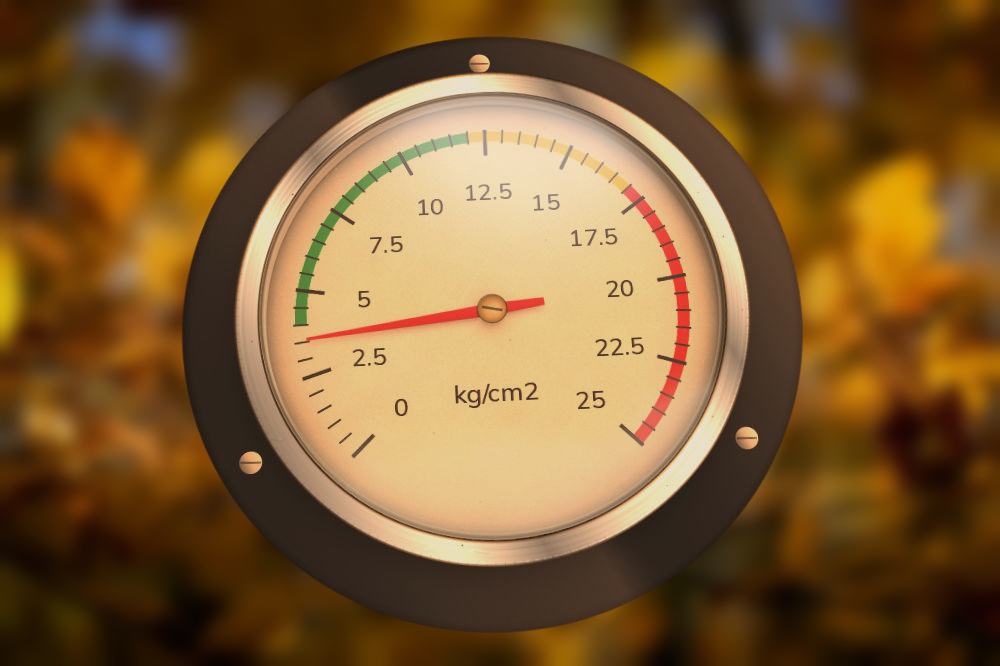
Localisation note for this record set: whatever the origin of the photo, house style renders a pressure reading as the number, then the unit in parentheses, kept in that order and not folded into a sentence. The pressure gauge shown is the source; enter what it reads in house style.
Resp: 3.5 (kg/cm²)
